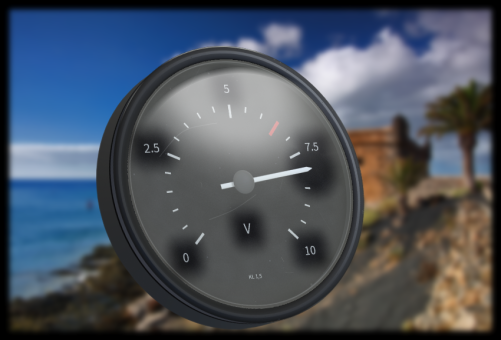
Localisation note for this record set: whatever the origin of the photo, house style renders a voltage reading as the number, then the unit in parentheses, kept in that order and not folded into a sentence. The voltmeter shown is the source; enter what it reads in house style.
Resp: 8 (V)
